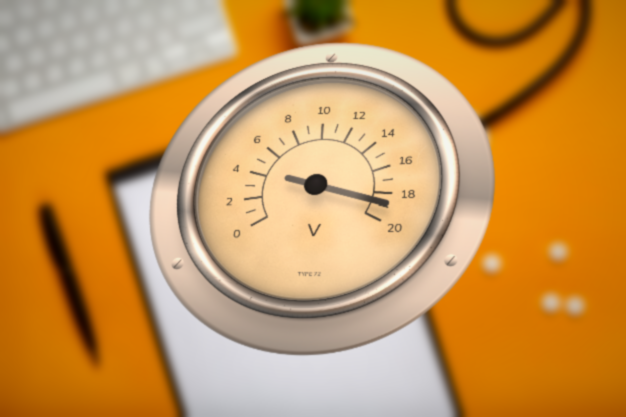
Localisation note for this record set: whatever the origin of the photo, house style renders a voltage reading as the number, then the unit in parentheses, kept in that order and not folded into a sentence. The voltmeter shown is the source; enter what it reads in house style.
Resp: 19 (V)
